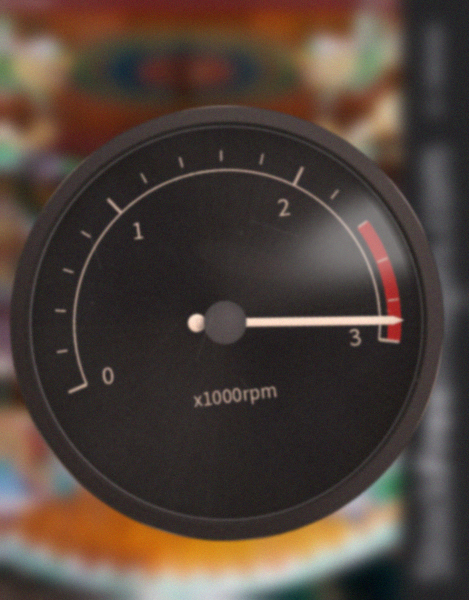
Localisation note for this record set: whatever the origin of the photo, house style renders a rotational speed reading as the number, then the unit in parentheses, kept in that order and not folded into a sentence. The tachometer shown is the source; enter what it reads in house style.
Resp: 2900 (rpm)
